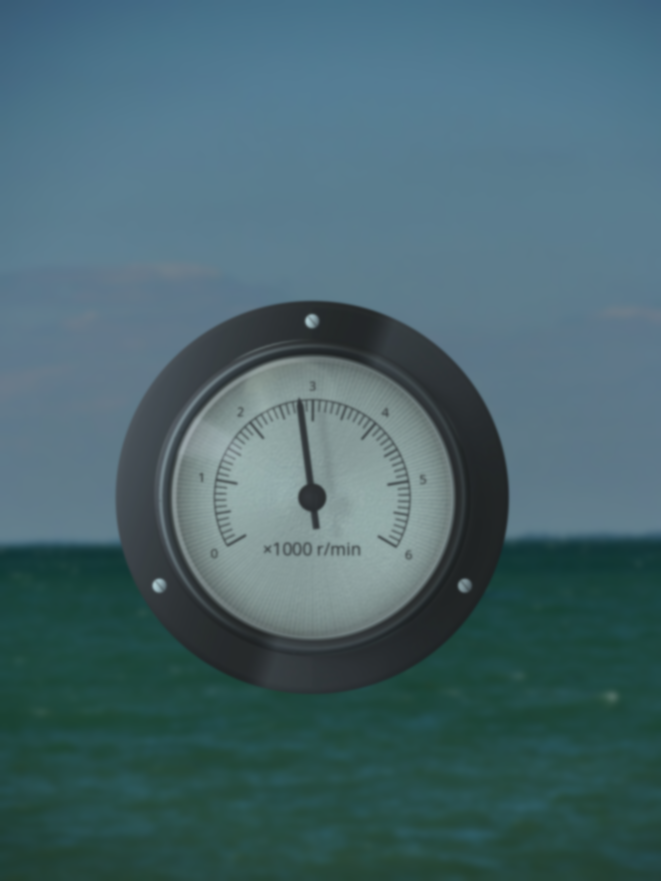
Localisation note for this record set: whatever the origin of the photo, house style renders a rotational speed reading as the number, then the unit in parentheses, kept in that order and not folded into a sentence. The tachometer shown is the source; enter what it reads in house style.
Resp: 2800 (rpm)
